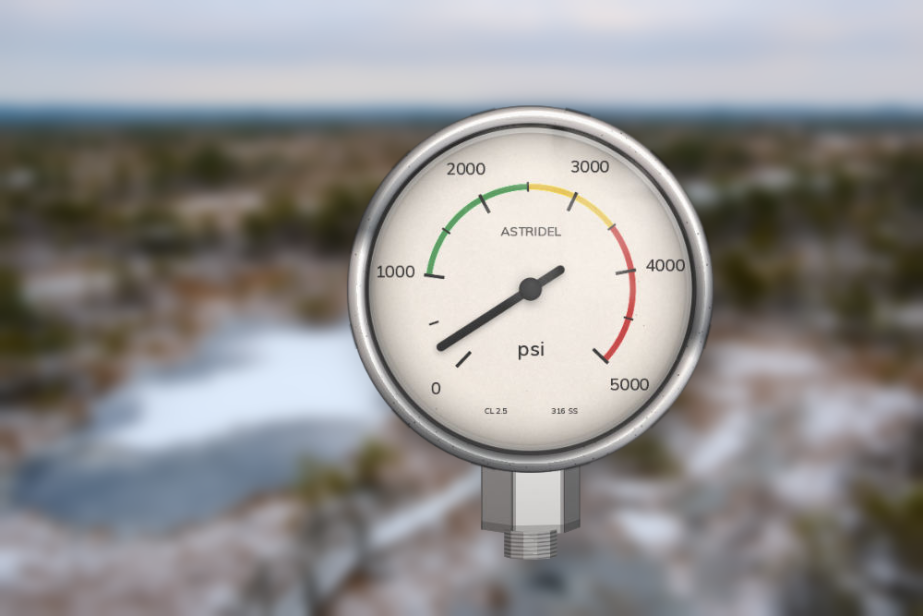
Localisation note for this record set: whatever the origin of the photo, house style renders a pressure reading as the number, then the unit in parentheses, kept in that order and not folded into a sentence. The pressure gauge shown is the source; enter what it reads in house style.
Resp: 250 (psi)
